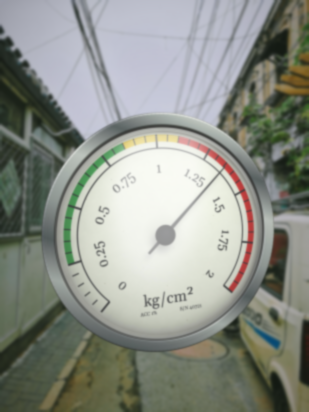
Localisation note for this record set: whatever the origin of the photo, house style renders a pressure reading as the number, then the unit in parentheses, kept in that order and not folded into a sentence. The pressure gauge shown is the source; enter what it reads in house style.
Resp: 1.35 (kg/cm²)
